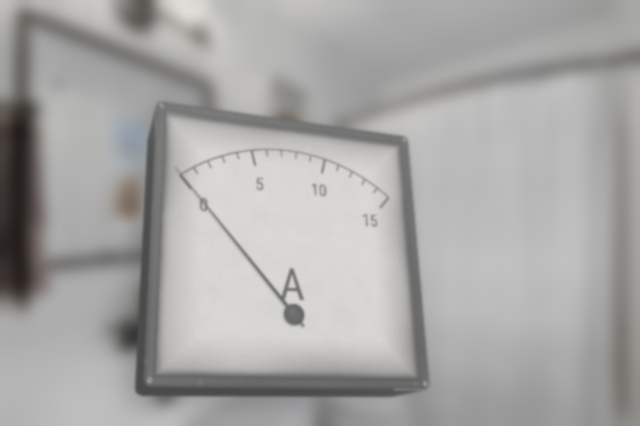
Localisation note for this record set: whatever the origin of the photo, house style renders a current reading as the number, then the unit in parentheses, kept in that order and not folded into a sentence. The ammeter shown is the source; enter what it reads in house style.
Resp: 0 (A)
